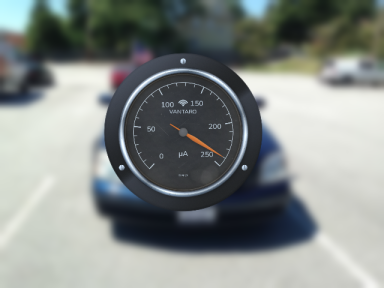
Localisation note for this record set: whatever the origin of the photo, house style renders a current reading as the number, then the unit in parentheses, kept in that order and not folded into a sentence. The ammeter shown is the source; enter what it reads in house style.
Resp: 240 (µA)
